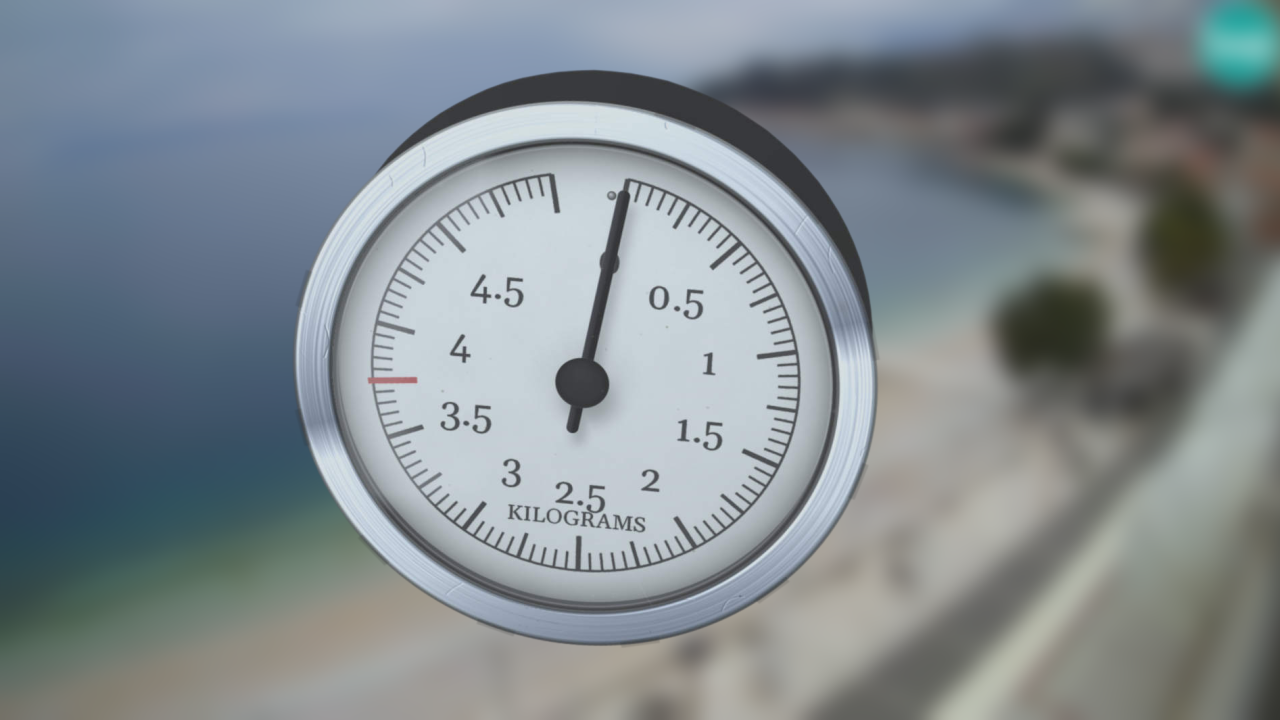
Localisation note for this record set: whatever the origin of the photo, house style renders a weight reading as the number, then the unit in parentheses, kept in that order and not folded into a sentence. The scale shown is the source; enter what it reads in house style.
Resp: 0 (kg)
